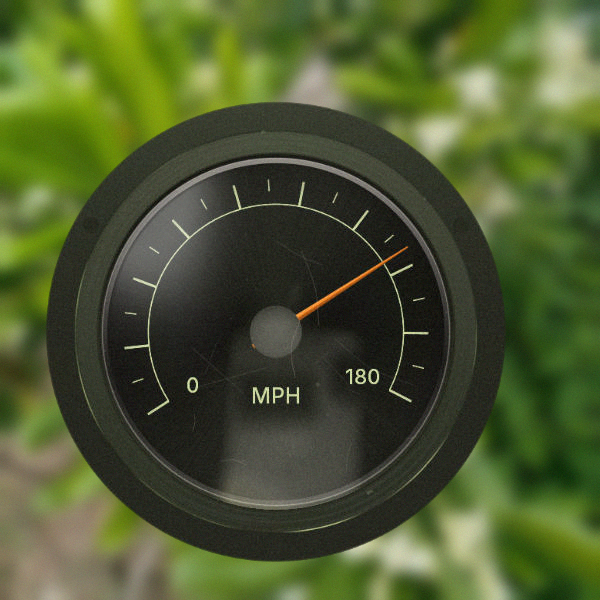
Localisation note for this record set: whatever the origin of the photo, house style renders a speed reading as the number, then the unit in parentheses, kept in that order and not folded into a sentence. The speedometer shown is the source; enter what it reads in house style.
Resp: 135 (mph)
